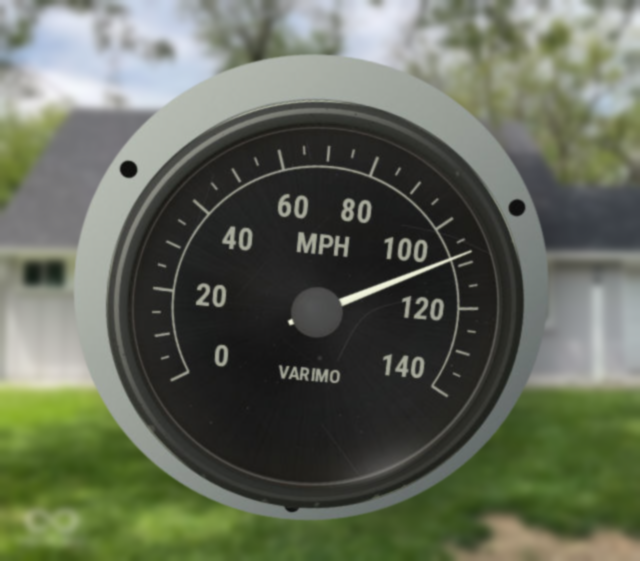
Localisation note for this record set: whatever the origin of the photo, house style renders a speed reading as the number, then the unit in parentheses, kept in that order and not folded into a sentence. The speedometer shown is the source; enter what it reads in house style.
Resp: 107.5 (mph)
